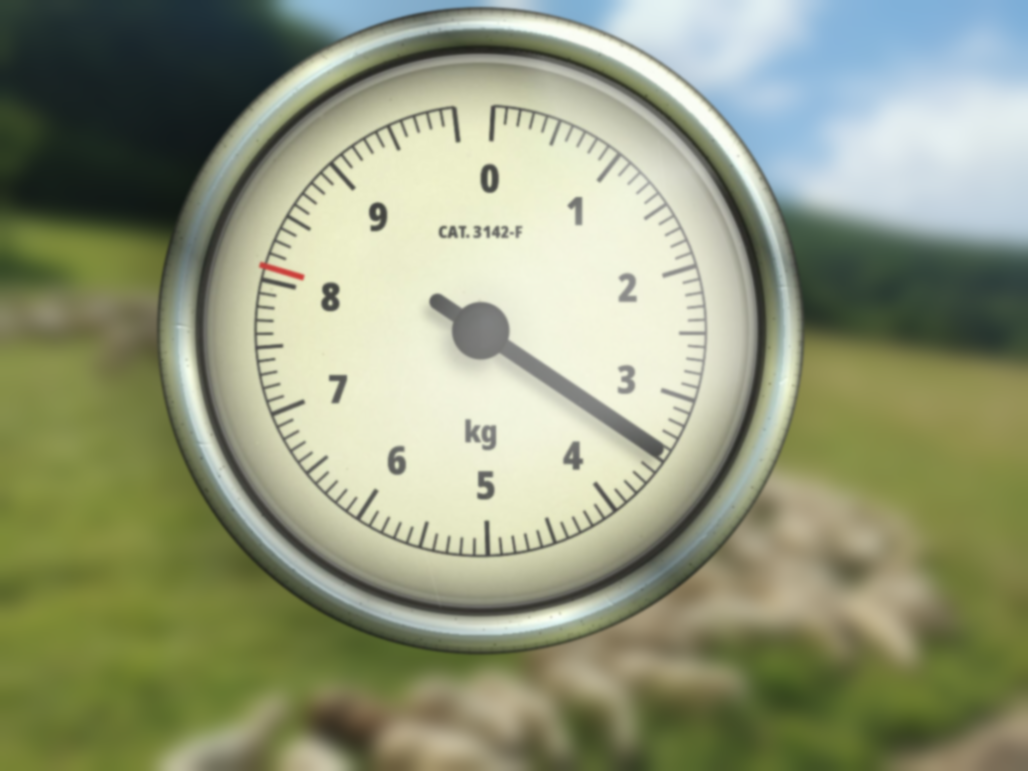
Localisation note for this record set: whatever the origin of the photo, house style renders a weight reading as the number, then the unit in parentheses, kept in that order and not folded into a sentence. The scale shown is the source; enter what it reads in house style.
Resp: 3.45 (kg)
